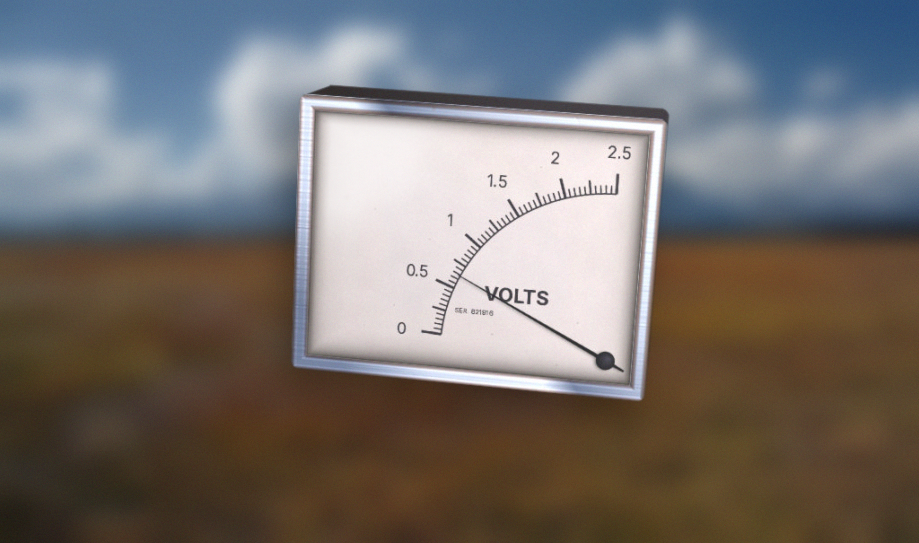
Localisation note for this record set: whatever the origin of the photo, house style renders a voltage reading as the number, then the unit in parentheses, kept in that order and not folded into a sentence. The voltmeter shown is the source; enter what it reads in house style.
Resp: 0.65 (V)
